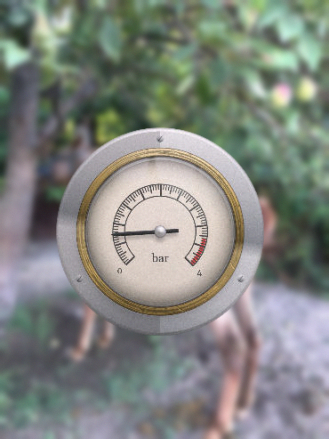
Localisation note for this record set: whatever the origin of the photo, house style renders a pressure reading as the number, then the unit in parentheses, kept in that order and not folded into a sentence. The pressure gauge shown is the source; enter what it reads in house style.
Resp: 0.6 (bar)
